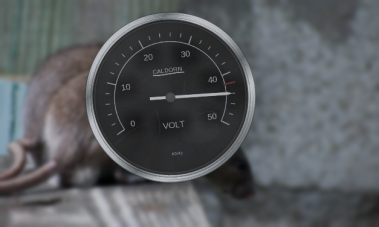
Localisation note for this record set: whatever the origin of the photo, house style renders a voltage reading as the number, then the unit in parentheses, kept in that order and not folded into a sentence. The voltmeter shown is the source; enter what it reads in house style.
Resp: 44 (V)
